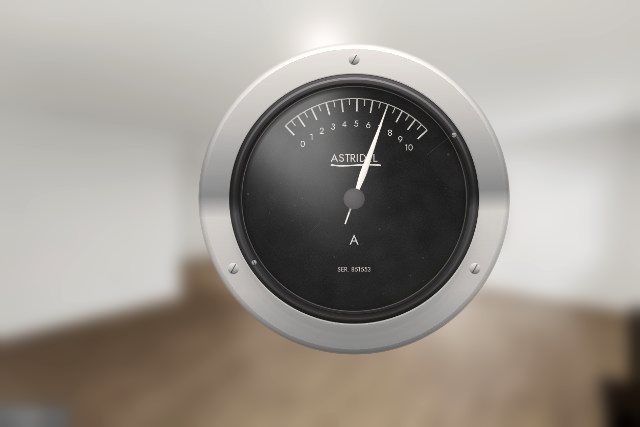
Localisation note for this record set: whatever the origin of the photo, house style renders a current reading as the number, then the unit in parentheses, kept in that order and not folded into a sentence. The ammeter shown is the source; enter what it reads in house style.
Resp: 7 (A)
